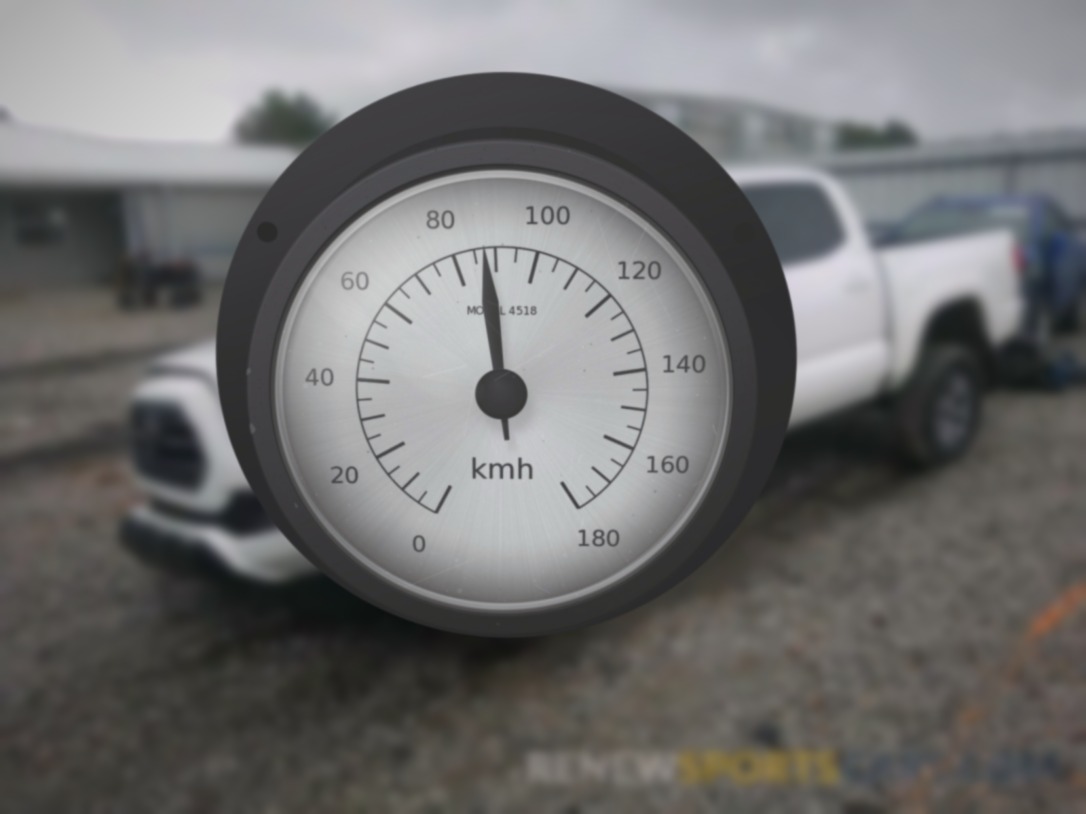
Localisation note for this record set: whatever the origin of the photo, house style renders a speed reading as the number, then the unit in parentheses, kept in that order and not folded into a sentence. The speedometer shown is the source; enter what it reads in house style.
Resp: 87.5 (km/h)
